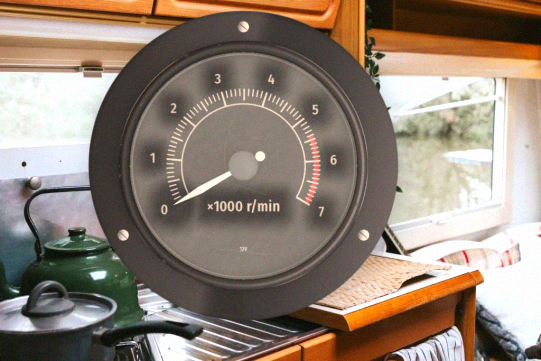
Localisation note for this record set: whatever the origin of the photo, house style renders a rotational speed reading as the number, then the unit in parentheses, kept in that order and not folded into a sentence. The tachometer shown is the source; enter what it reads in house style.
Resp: 0 (rpm)
